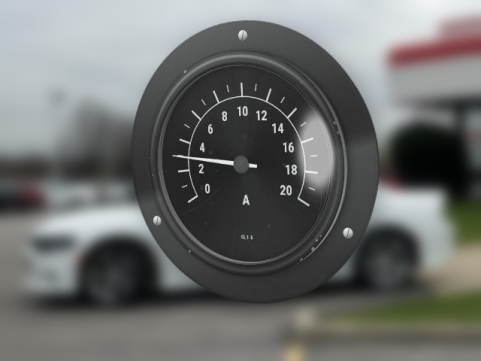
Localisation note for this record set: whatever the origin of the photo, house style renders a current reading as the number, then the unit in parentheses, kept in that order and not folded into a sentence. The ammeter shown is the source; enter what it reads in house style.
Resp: 3 (A)
